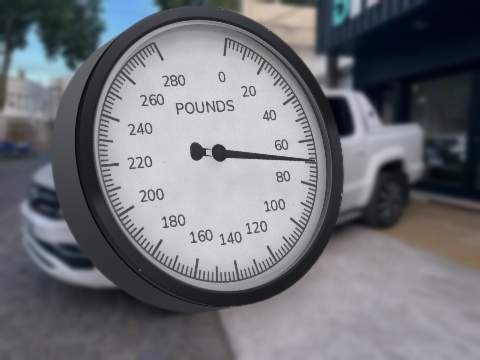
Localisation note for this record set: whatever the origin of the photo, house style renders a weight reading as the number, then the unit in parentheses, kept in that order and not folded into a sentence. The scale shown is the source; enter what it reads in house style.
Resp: 70 (lb)
